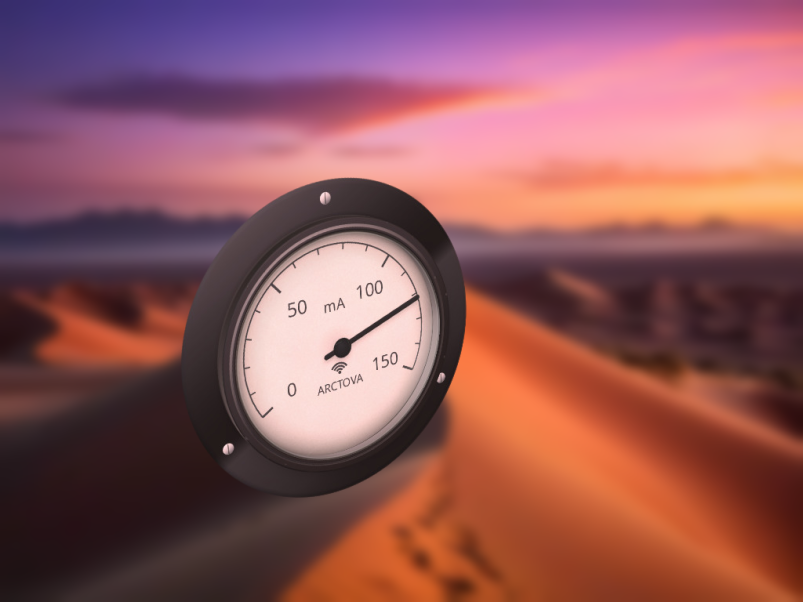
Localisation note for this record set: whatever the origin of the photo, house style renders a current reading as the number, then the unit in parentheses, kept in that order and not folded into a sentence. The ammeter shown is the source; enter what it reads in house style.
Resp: 120 (mA)
